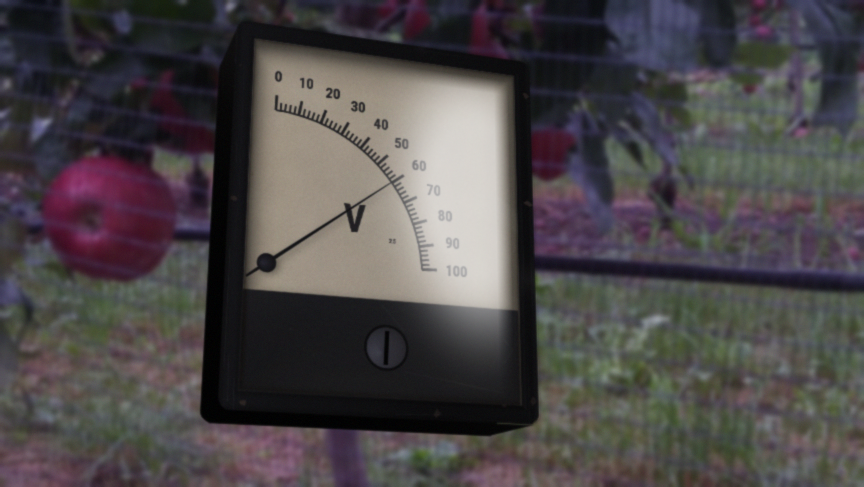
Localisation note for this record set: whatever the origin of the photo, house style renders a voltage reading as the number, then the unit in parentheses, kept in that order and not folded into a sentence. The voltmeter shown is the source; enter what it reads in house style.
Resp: 60 (V)
